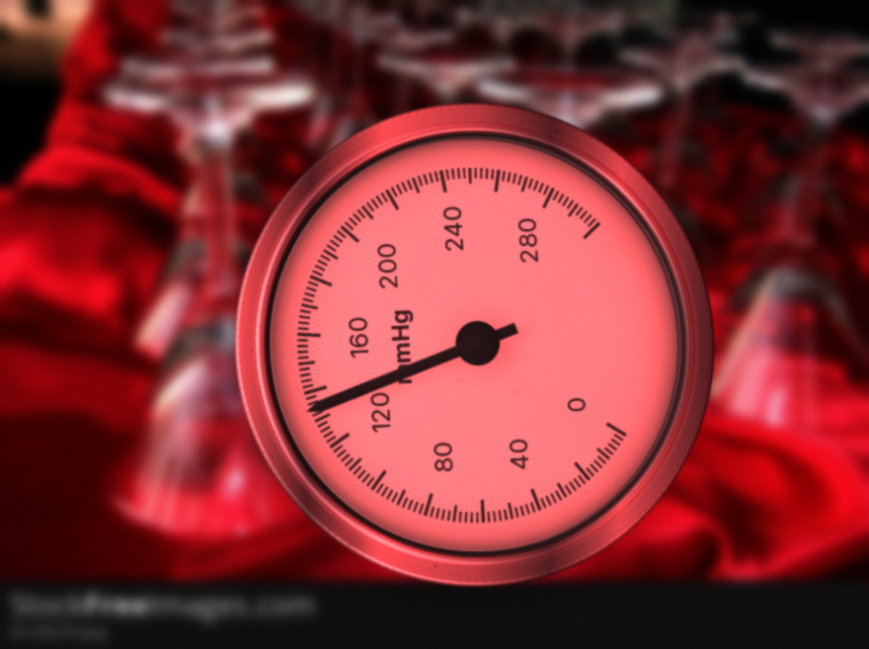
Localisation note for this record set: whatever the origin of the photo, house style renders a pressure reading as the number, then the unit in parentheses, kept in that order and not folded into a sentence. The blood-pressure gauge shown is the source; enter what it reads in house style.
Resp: 134 (mmHg)
